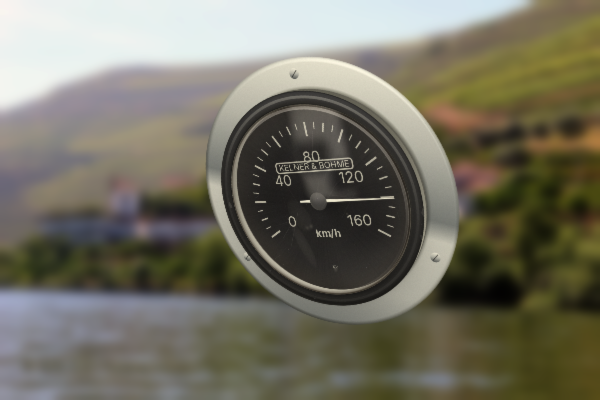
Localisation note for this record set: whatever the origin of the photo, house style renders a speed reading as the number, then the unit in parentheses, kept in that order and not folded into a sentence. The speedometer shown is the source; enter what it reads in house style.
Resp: 140 (km/h)
